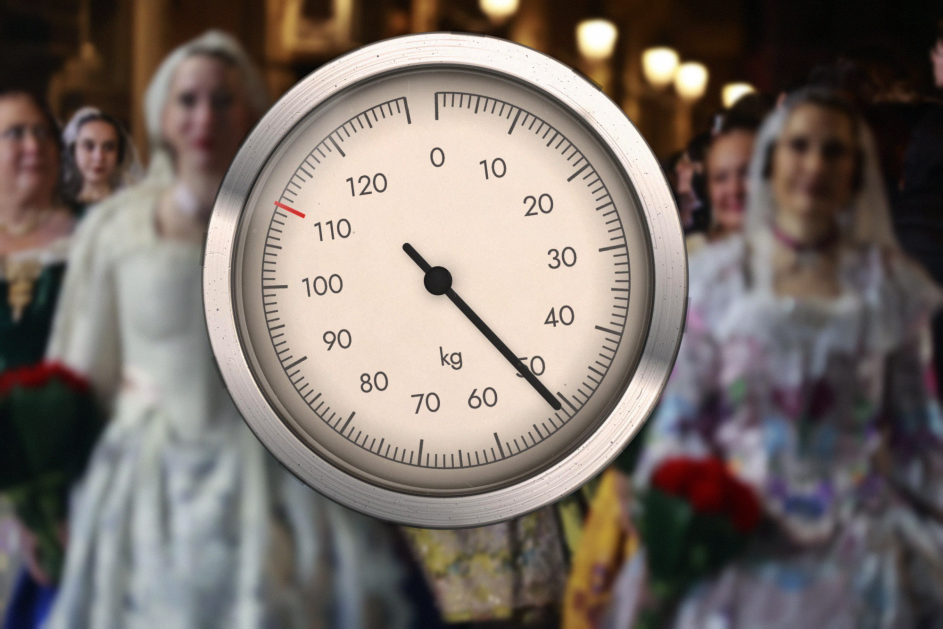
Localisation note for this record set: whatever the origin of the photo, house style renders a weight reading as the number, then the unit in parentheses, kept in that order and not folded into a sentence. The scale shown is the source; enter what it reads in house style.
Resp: 51 (kg)
